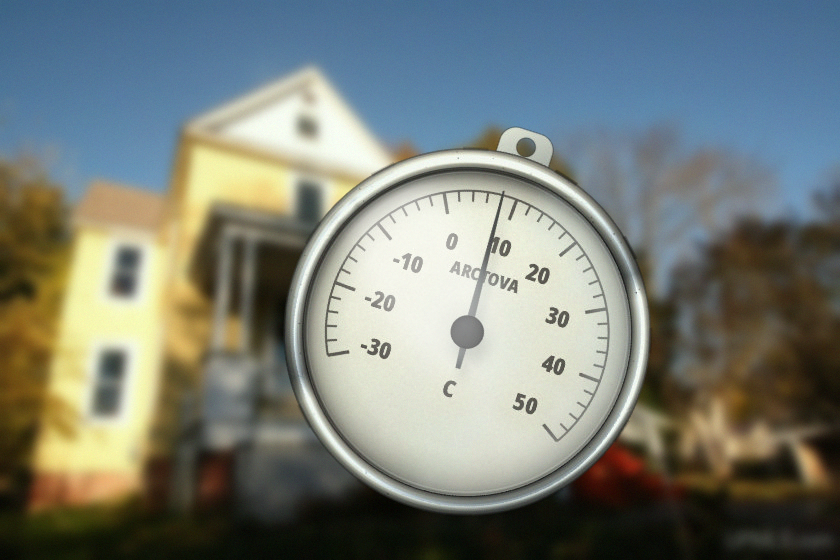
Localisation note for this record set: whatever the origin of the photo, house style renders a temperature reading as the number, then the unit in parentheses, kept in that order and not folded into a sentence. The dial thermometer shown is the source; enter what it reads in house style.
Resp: 8 (°C)
